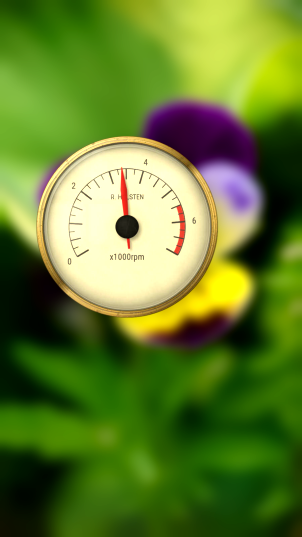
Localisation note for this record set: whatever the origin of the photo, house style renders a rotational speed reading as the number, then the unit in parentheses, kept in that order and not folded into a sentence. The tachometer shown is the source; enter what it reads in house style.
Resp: 3375 (rpm)
